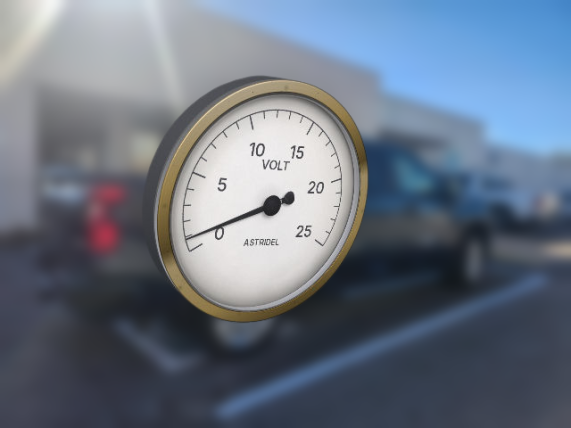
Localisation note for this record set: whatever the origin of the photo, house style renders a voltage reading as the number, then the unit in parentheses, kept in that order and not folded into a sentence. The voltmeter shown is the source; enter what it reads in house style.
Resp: 1 (V)
